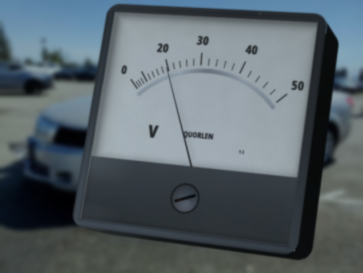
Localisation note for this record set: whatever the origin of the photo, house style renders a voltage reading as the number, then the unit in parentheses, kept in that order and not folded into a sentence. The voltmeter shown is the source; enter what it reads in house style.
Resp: 20 (V)
